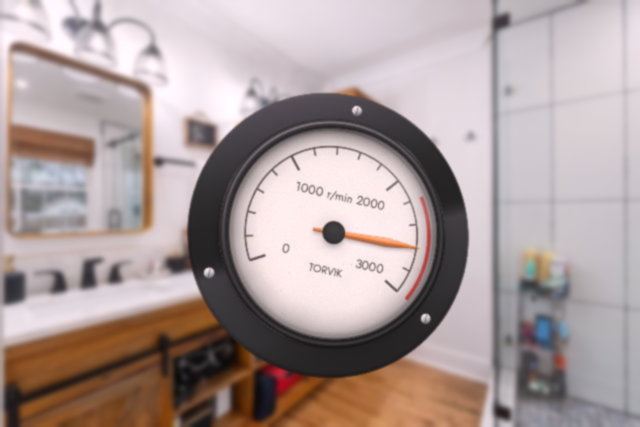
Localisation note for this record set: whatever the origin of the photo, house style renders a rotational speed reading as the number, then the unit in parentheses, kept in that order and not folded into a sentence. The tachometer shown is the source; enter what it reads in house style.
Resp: 2600 (rpm)
